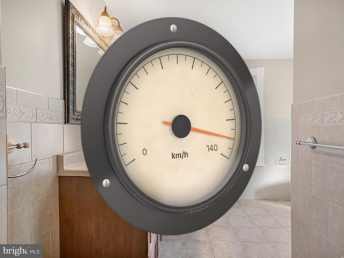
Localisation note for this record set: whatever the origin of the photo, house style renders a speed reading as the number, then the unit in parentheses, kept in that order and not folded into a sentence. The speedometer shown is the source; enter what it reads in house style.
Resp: 130 (km/h)
